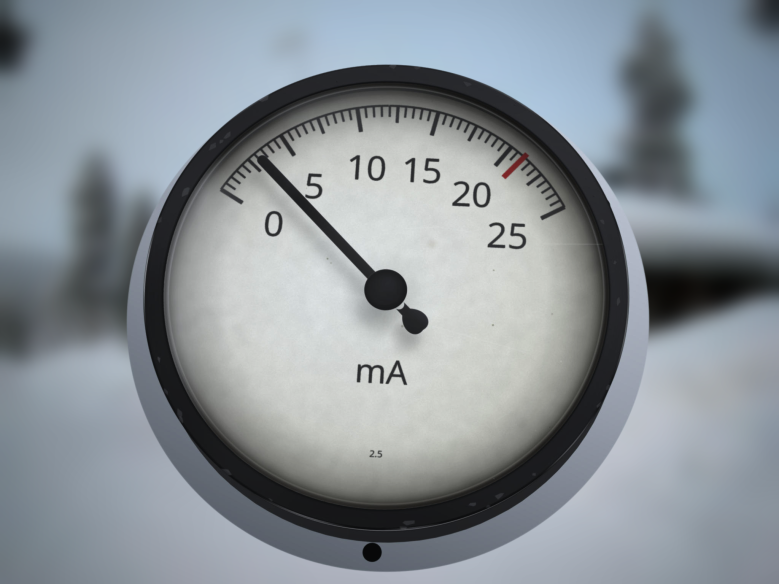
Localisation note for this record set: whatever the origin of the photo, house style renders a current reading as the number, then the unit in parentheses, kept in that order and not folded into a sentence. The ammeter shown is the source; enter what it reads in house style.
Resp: 3 (mA)
